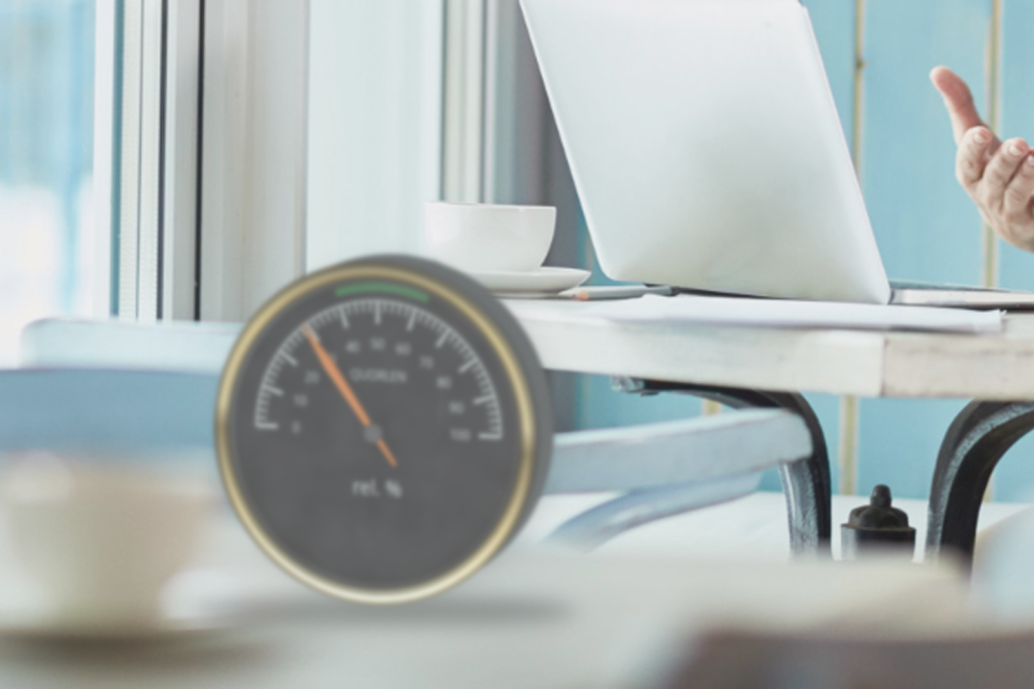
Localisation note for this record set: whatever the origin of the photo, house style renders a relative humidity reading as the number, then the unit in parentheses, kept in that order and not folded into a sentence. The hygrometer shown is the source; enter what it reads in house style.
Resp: 30 (%)
